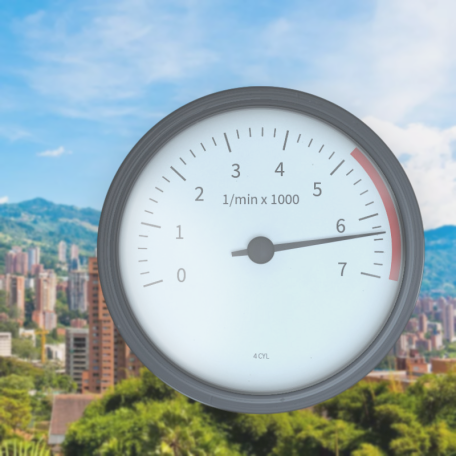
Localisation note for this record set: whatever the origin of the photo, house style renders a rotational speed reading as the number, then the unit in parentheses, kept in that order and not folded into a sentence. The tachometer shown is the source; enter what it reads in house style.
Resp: 6300 (rpm)
